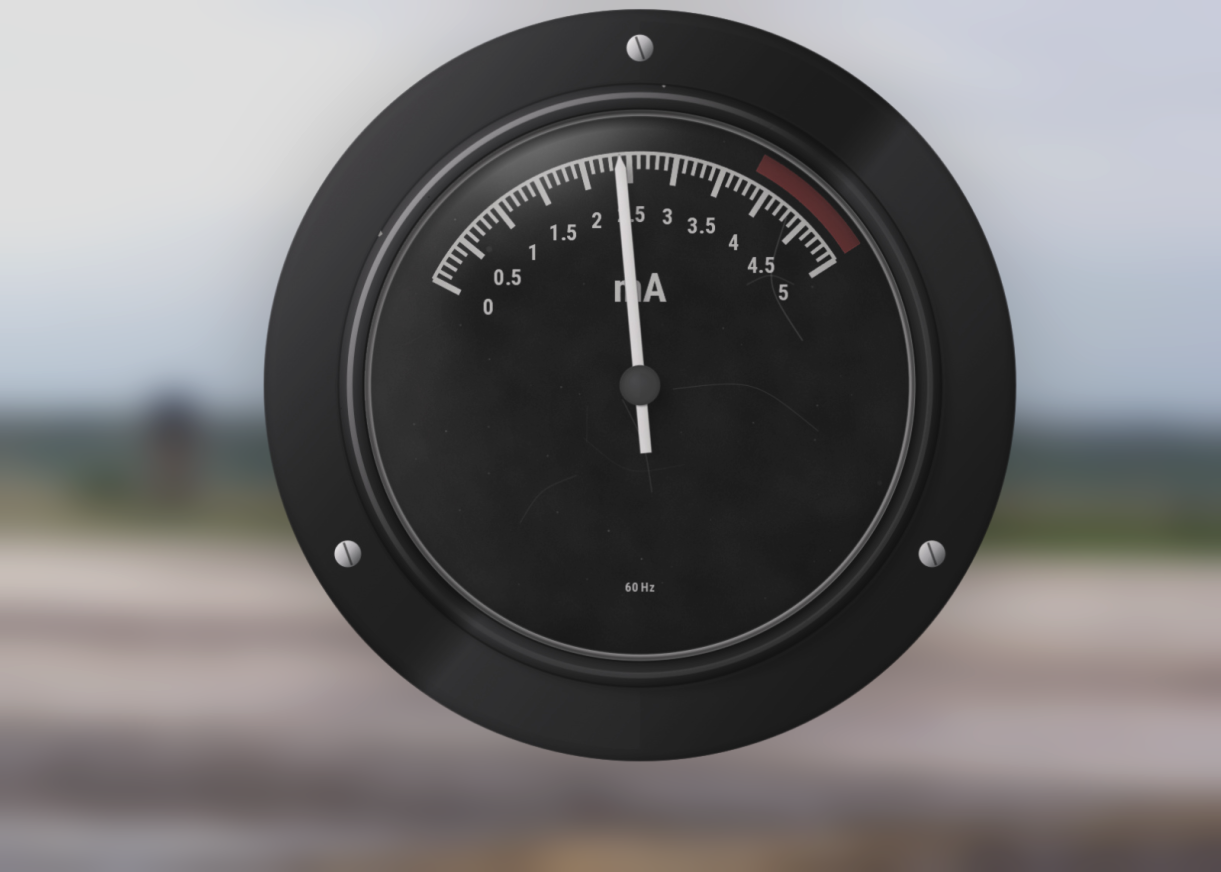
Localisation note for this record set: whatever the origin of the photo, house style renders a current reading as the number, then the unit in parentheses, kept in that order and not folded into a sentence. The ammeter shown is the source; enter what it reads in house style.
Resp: 2.4 (mA)
